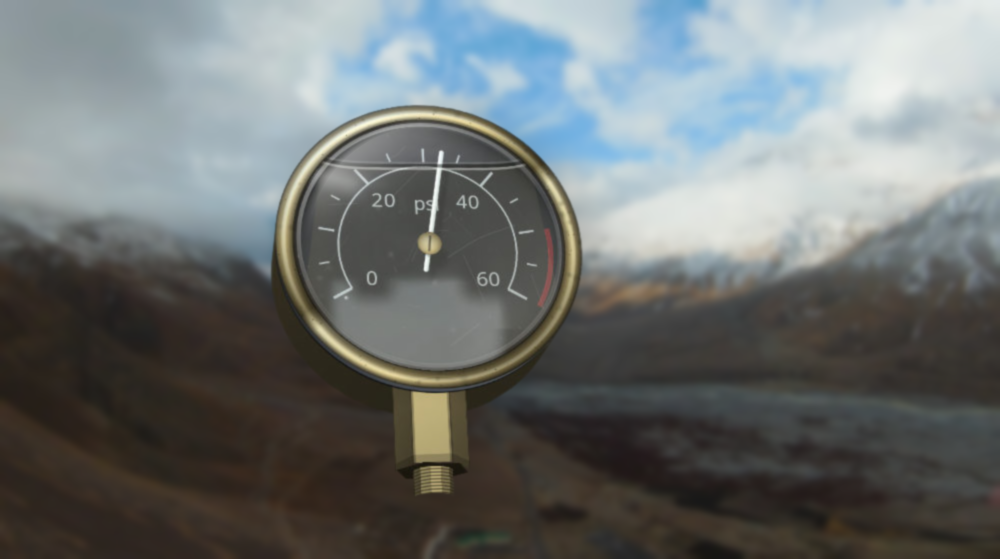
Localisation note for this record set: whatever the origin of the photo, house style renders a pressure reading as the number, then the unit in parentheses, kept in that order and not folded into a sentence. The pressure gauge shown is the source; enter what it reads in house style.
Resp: 32.5 (psi)
